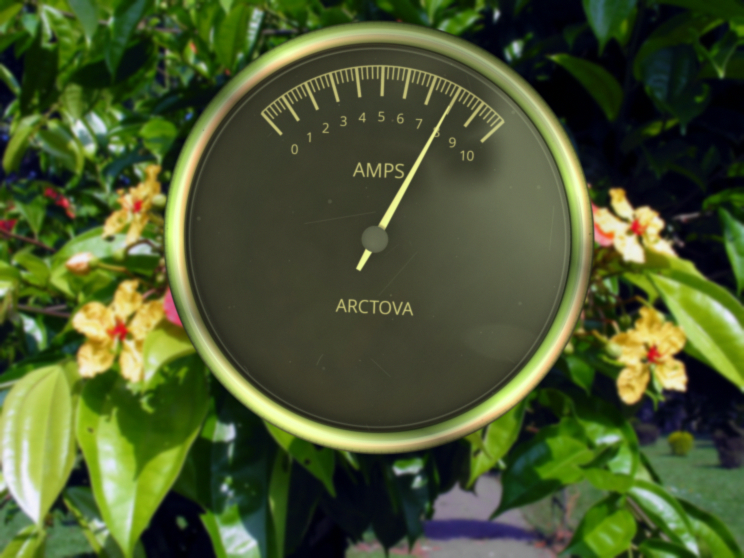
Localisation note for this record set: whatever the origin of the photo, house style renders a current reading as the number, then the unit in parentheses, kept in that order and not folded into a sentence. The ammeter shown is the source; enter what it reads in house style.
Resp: 8 (A)
